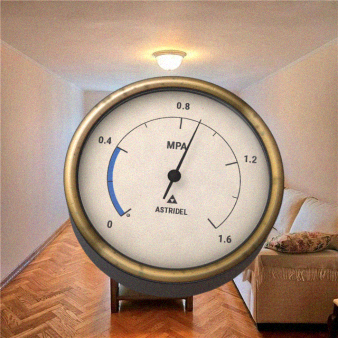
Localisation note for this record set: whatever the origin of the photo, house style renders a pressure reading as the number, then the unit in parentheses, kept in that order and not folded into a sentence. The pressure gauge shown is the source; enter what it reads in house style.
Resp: 0.9 (MPa)
